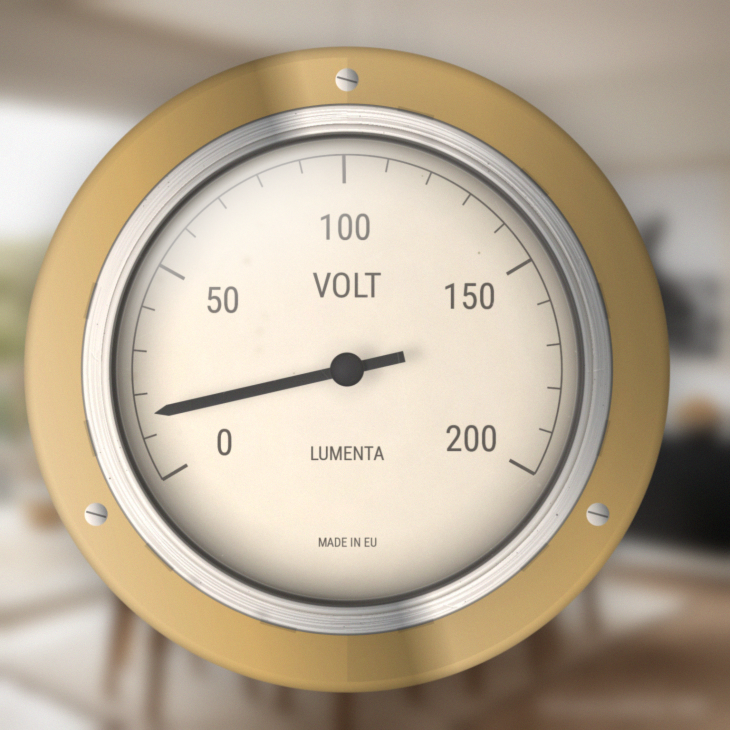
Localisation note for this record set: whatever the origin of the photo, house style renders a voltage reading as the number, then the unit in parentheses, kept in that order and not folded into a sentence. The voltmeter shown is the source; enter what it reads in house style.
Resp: 15 (V)
